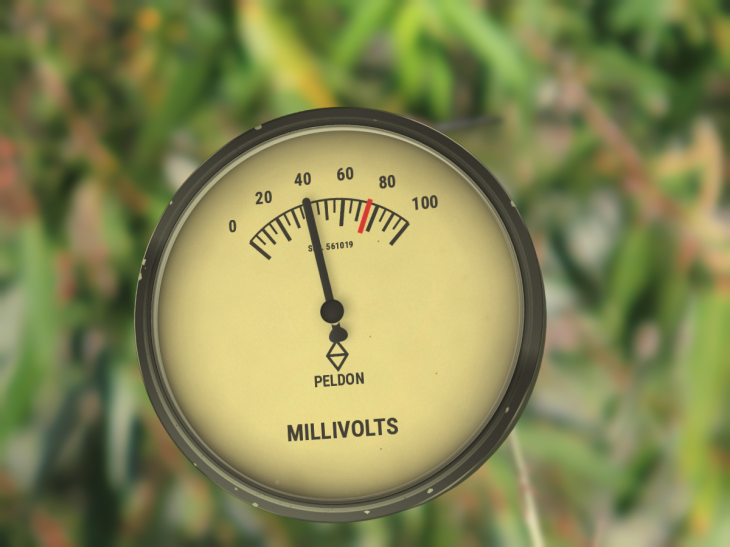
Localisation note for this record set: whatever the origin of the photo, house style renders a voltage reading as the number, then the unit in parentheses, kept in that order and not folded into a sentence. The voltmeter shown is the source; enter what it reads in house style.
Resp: 40 (mV)
